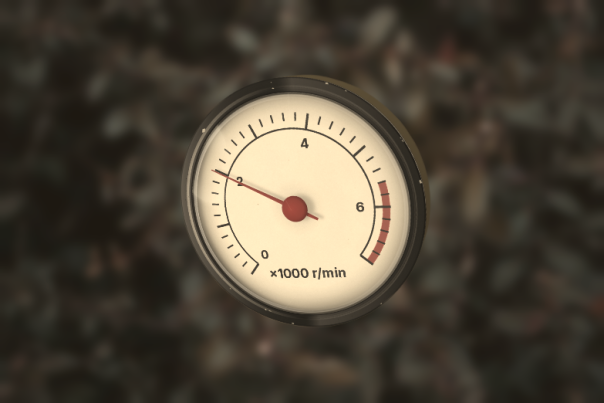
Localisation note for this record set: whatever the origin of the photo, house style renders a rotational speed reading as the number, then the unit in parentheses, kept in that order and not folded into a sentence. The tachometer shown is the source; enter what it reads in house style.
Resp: 2000 (rpm)
